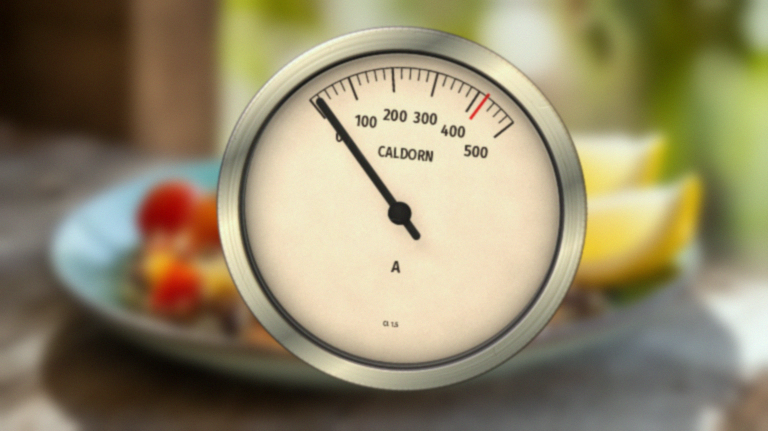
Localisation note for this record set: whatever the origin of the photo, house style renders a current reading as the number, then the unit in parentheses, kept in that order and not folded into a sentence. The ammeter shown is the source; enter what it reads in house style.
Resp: 20 (A)
